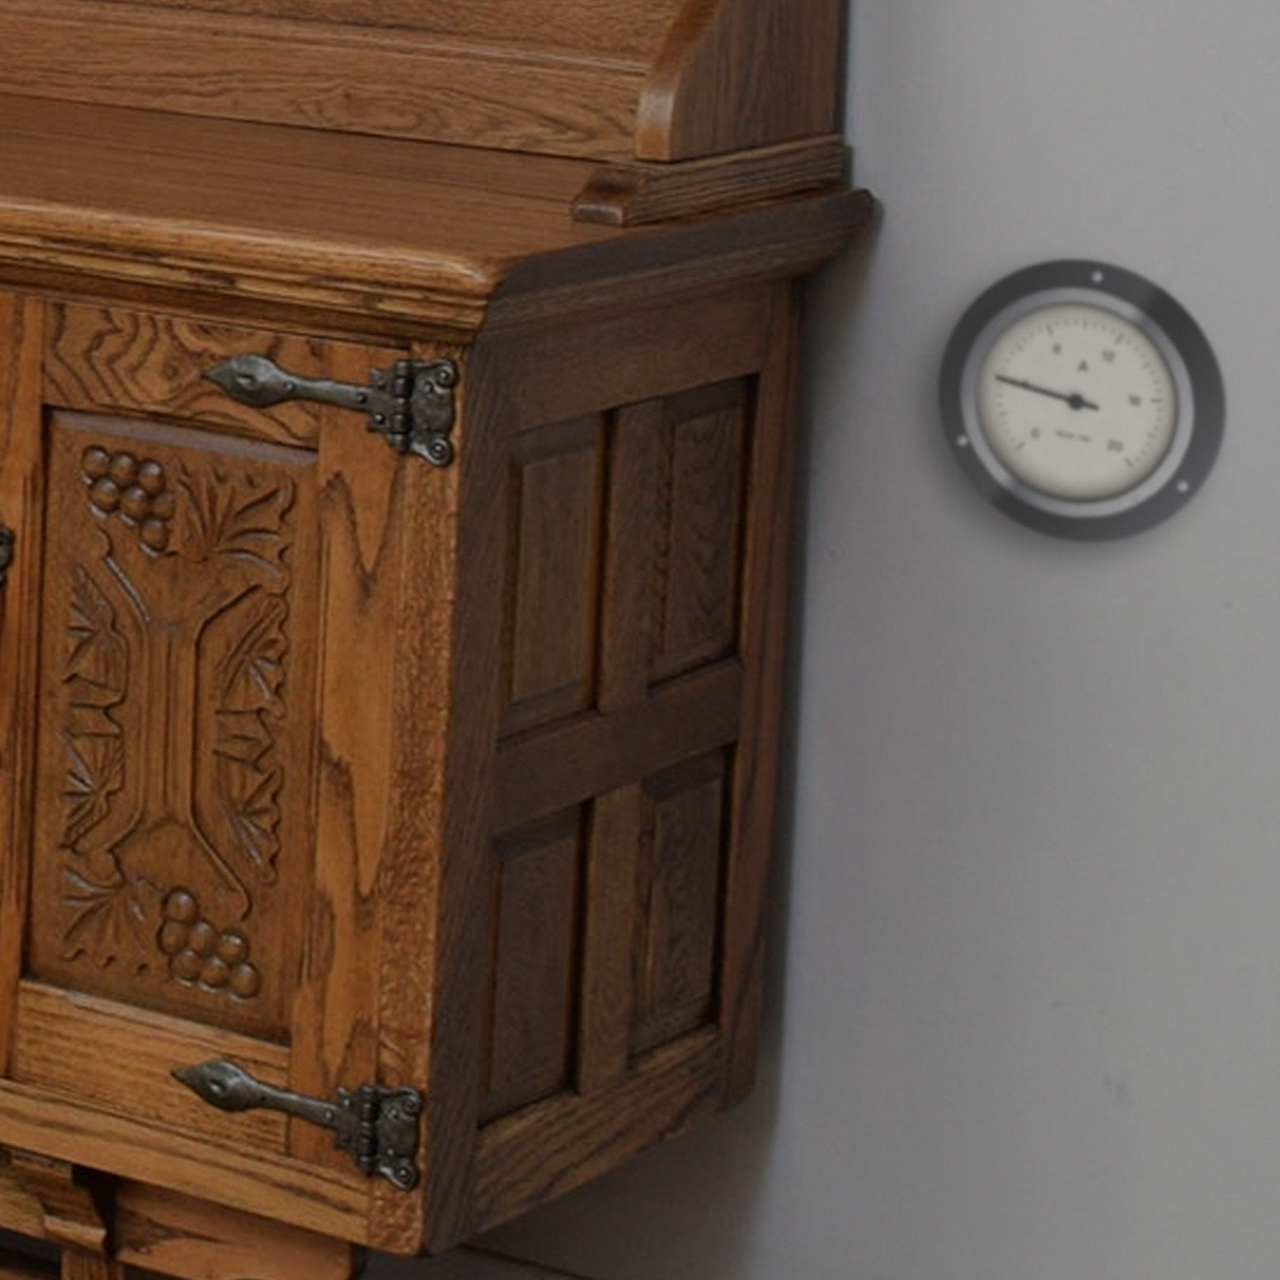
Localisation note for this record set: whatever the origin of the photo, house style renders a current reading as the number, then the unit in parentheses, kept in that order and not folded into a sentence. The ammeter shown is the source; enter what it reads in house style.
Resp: 4 (A)
